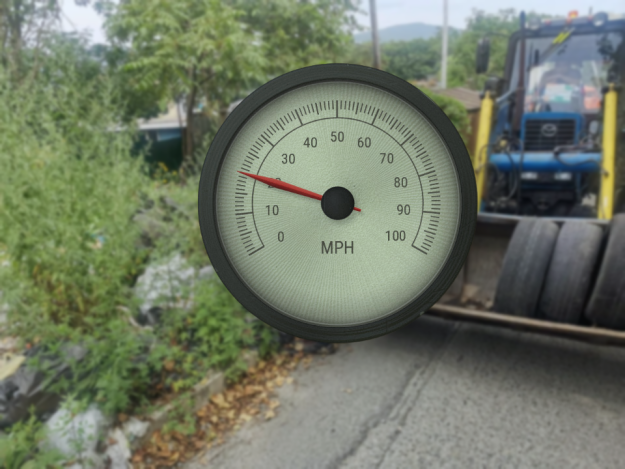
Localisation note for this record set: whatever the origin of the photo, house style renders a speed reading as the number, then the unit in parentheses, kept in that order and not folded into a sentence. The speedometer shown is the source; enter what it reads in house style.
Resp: 20 (mph)
